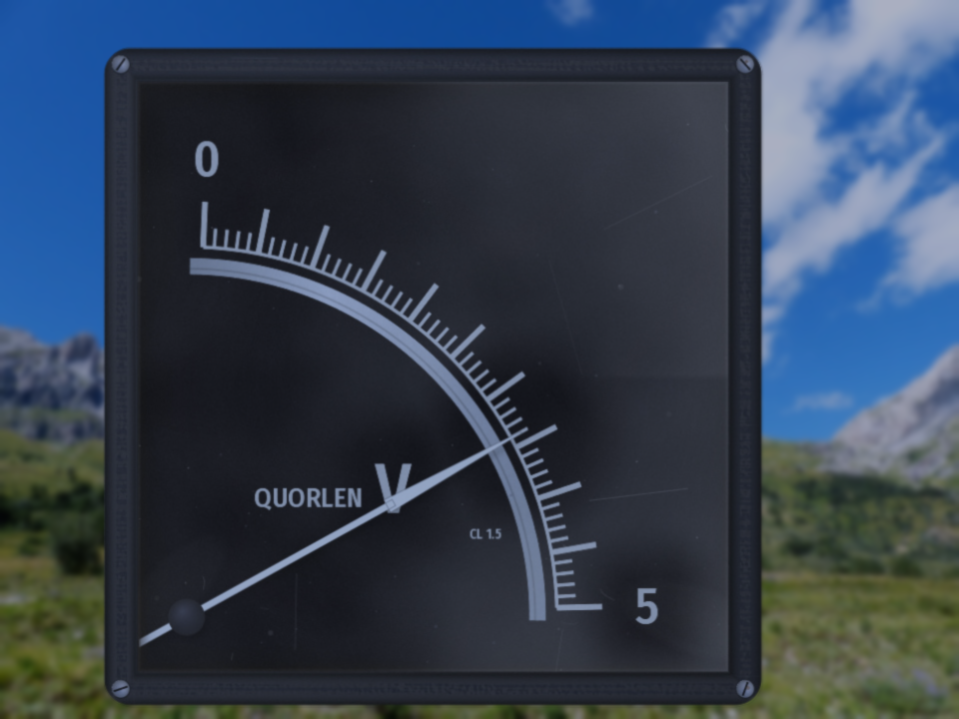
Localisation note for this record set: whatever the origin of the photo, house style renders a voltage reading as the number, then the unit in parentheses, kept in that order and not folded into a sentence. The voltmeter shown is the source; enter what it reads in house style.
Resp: 3.4 (V)
